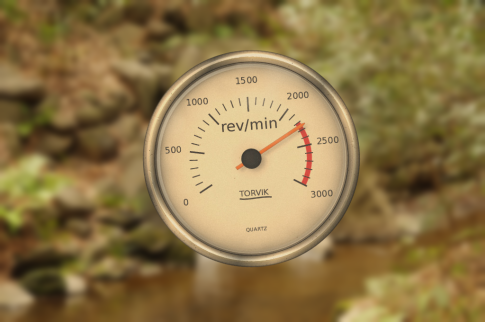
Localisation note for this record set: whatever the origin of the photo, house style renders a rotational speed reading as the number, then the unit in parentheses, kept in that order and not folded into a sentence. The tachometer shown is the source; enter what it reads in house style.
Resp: 2250 (rpm)
